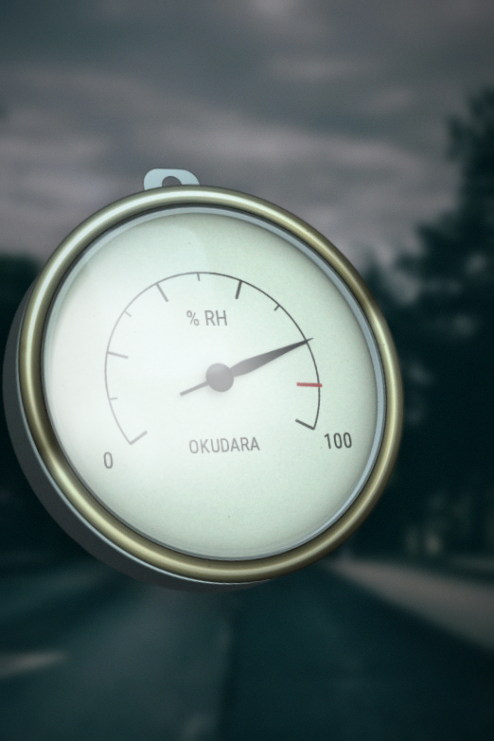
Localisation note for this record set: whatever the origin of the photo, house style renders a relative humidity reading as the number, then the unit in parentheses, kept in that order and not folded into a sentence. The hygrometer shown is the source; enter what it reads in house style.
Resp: 80 (%)
